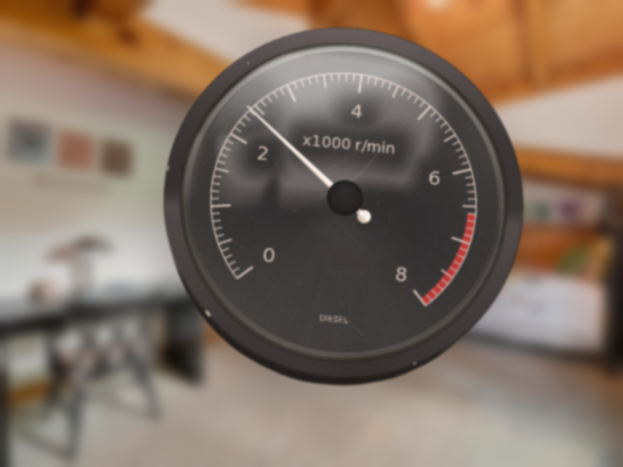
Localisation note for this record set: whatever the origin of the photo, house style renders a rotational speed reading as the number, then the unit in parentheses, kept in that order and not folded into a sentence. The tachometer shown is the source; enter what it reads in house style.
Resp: 2400 (rpm)
